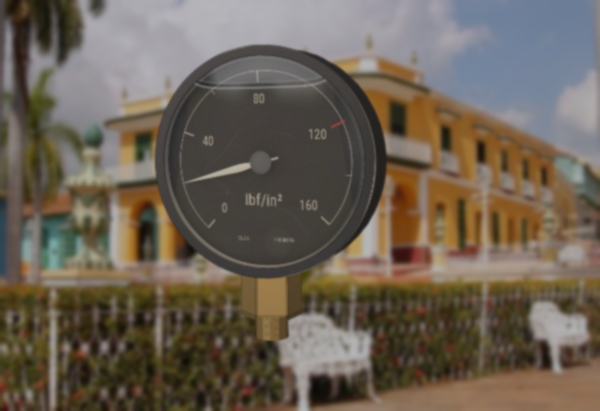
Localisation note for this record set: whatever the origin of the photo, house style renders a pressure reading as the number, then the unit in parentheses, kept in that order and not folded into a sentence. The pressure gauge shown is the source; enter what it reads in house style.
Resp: 20 (psi)
